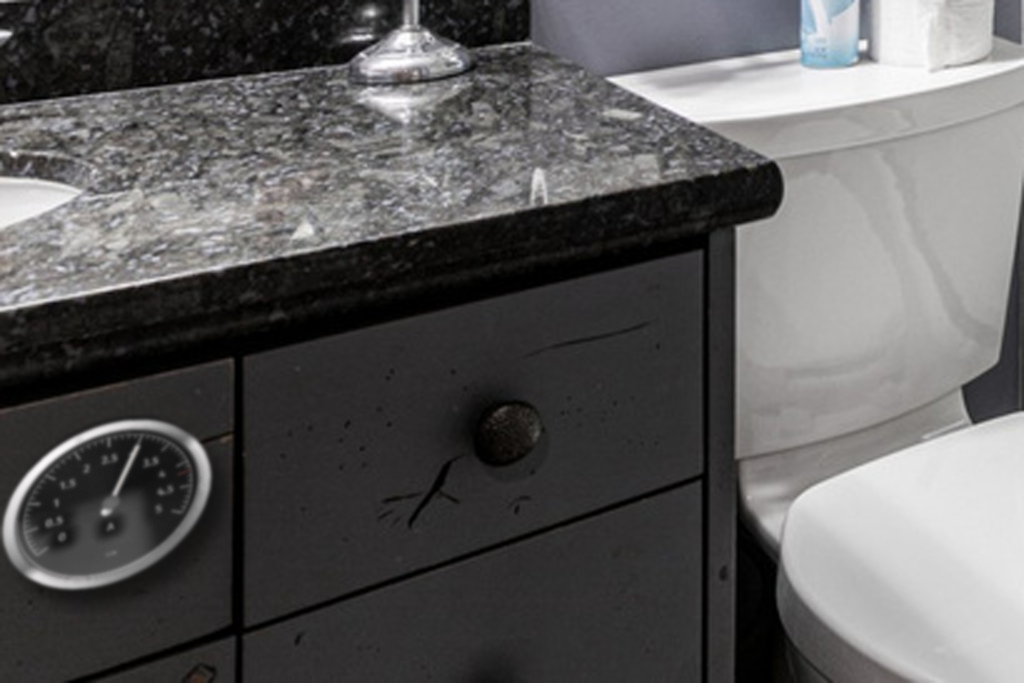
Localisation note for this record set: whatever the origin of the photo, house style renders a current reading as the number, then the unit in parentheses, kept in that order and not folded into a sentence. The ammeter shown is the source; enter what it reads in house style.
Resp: 3 (A)
